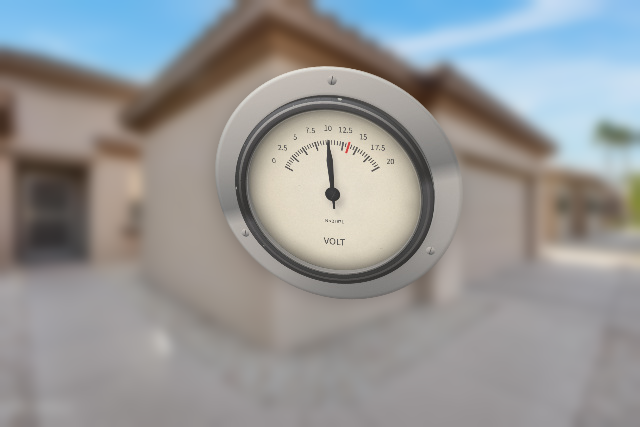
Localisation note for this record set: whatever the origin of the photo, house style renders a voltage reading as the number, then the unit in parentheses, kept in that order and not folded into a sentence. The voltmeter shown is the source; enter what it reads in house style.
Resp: 10 (V)
